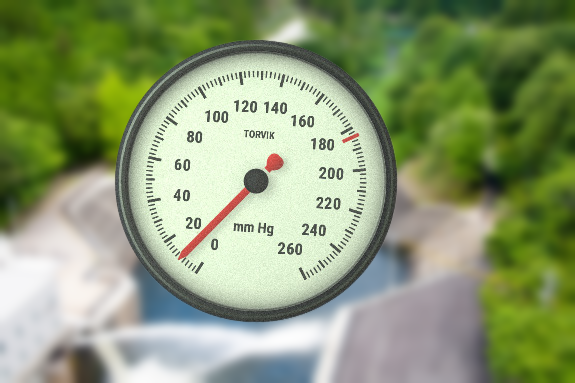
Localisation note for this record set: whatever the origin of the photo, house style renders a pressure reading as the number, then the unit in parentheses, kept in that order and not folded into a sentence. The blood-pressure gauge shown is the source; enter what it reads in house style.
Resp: 10 (mmHg)
